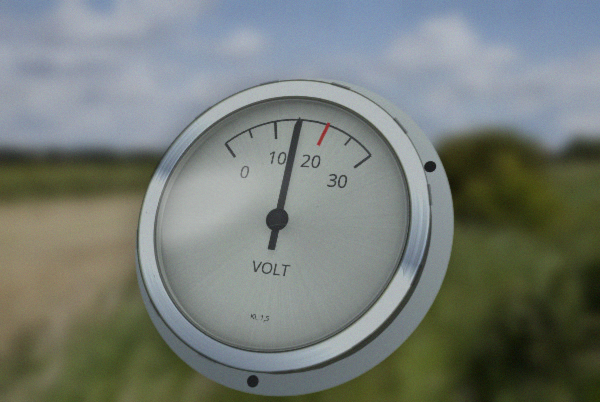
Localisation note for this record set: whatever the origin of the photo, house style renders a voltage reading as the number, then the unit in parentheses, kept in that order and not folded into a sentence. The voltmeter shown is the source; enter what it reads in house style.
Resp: 15 (V)
